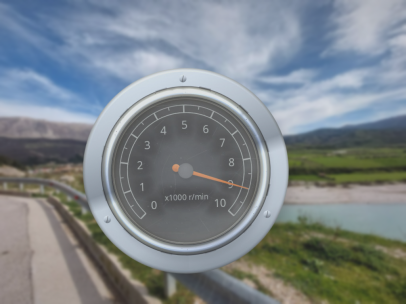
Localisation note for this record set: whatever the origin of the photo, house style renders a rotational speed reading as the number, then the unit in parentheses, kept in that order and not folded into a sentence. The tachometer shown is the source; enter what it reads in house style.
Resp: 9000 (rpm)
